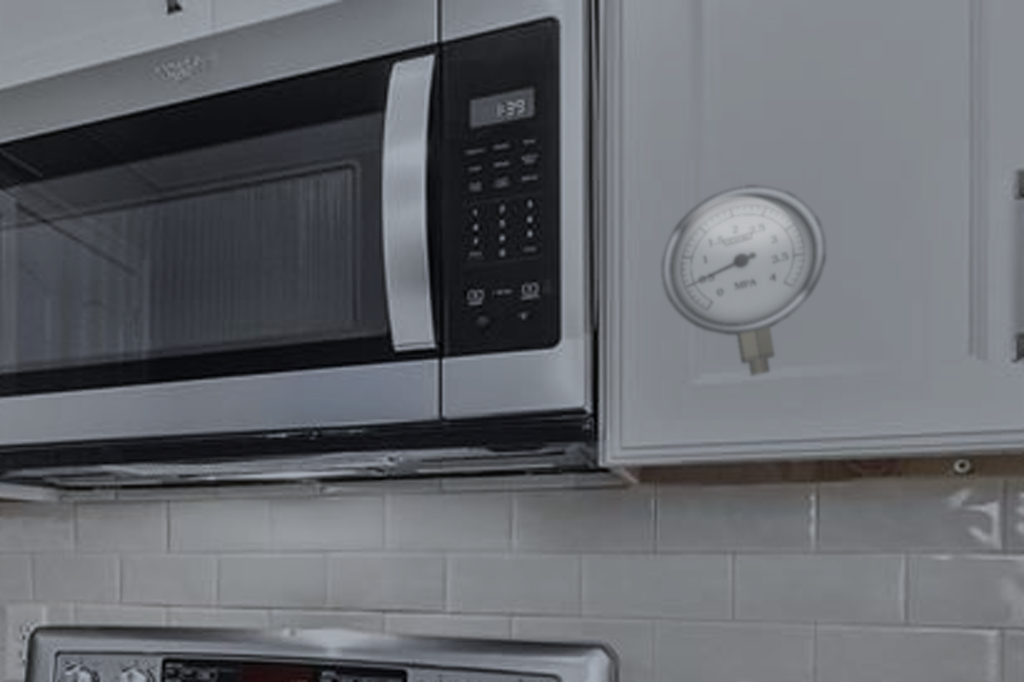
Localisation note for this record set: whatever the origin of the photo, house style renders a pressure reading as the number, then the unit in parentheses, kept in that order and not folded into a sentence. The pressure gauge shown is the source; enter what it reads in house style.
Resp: 0.5 (MPa)
